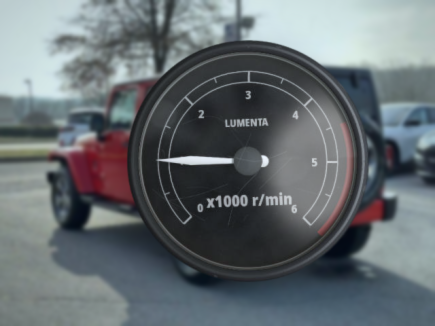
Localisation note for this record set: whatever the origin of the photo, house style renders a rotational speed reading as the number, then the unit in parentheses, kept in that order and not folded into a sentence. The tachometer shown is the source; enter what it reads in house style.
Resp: 1000 (rpm)
